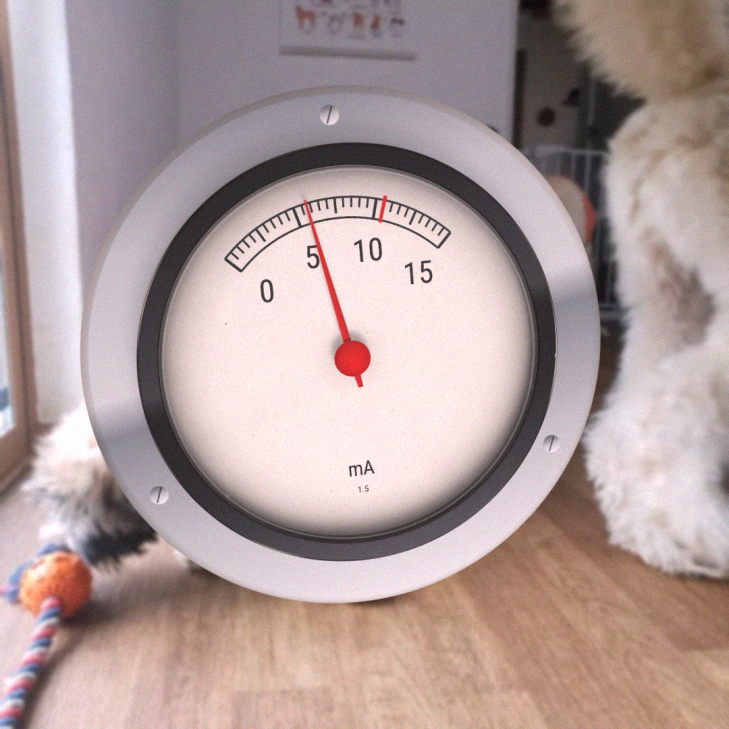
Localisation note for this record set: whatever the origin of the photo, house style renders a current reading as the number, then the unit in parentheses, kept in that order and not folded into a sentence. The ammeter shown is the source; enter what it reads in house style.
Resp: 5.75 (mA)
